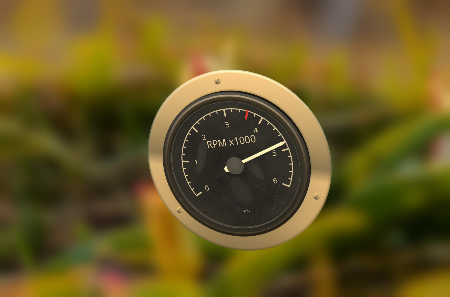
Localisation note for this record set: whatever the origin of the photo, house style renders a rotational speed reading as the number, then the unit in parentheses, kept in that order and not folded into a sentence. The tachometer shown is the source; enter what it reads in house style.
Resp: 4800 (rpm)
